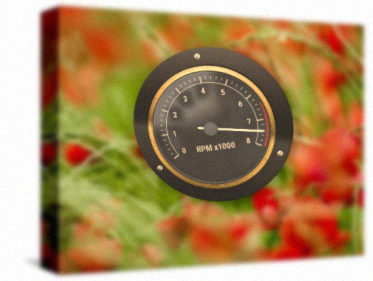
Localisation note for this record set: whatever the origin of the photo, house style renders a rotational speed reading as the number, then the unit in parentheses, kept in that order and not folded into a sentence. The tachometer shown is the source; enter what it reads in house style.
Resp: 7400 (rpm)
